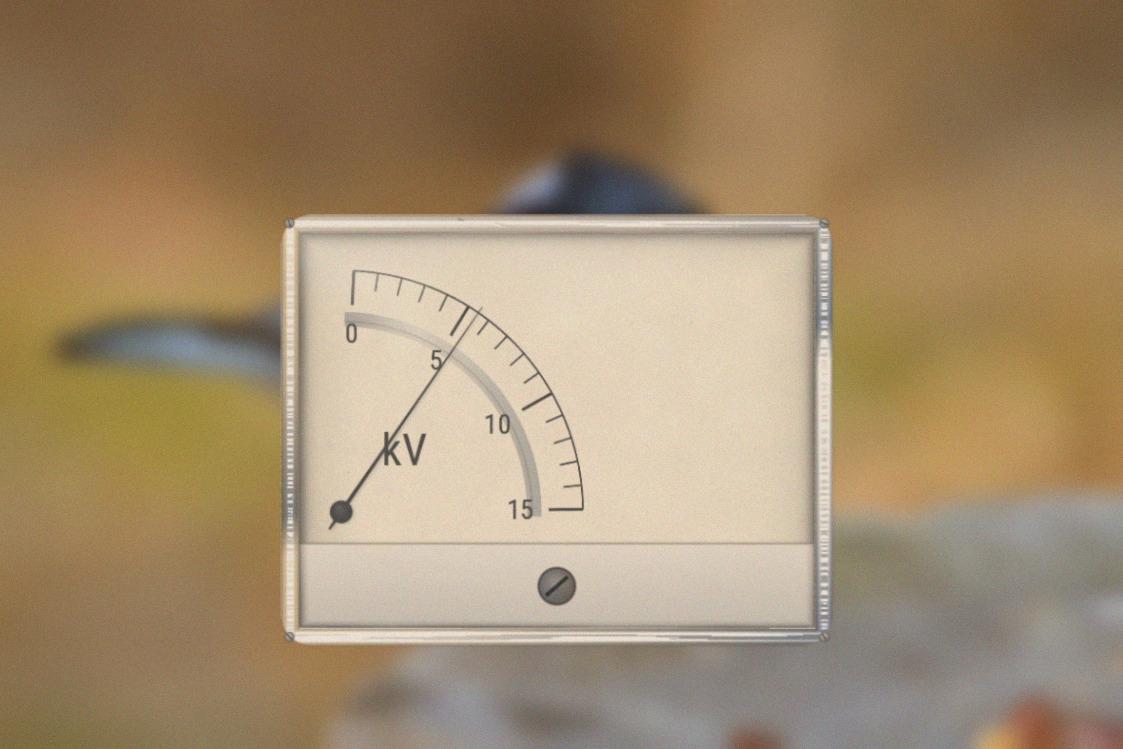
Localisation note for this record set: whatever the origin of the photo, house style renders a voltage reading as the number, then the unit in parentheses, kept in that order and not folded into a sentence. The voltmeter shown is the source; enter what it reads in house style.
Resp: 5.5 (kV)
